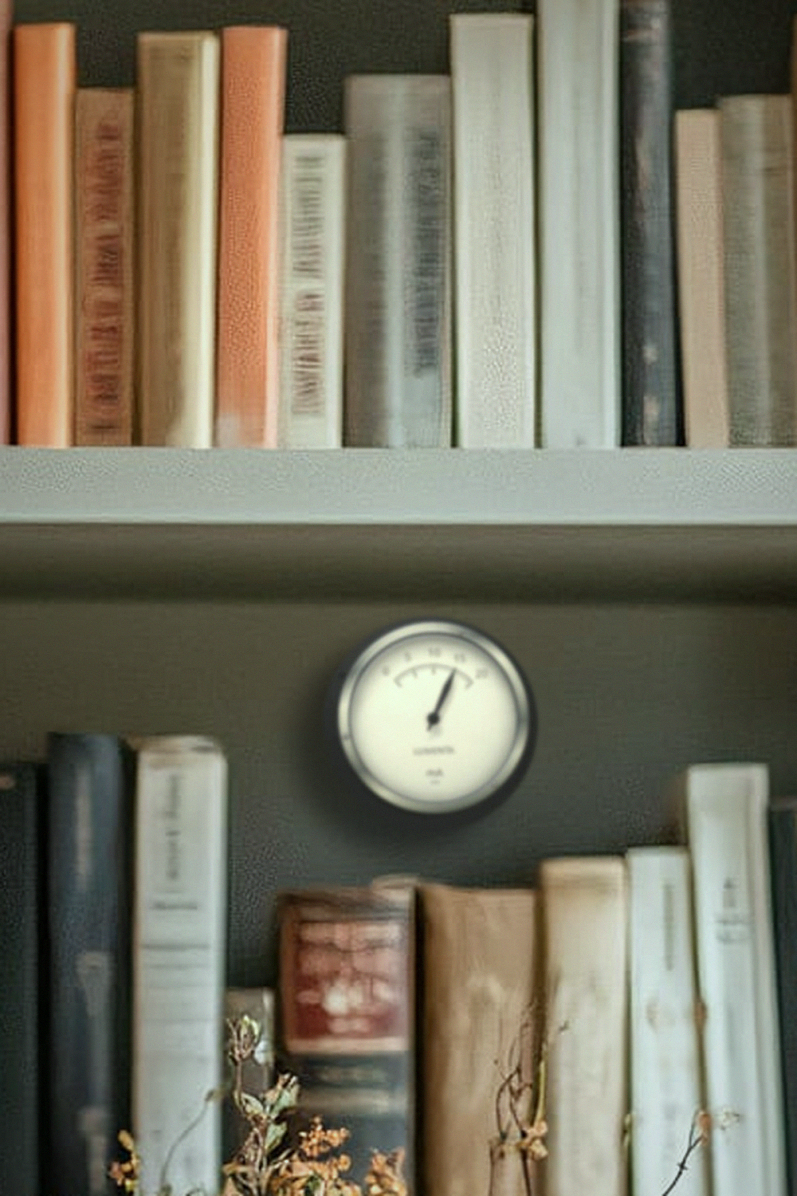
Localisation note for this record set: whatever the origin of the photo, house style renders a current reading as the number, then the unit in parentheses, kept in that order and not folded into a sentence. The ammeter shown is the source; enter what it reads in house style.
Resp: 15 (mA)
